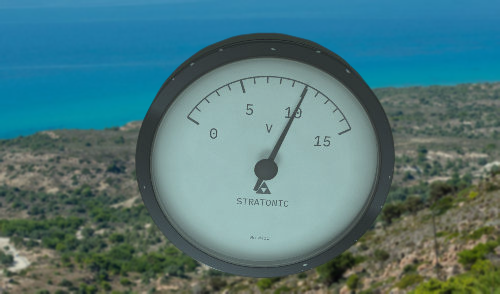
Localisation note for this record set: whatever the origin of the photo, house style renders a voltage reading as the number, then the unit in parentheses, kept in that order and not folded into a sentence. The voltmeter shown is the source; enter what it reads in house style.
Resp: 10 (V)
